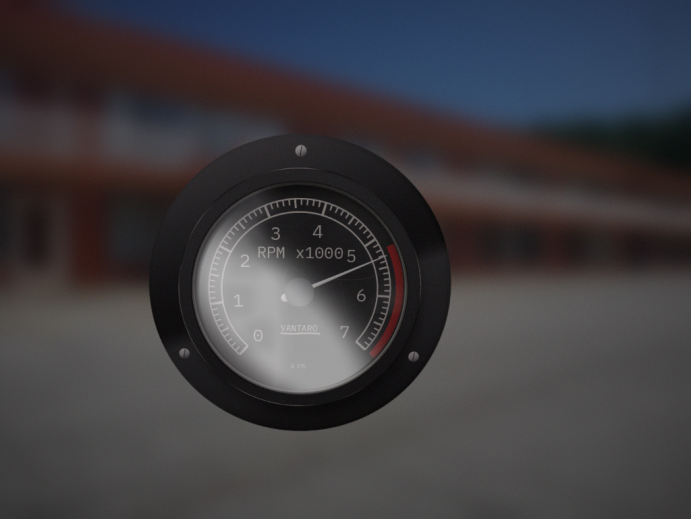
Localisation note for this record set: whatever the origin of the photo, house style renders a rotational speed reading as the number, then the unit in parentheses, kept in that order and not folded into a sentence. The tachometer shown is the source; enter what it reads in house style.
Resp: 5300 (rpm)
